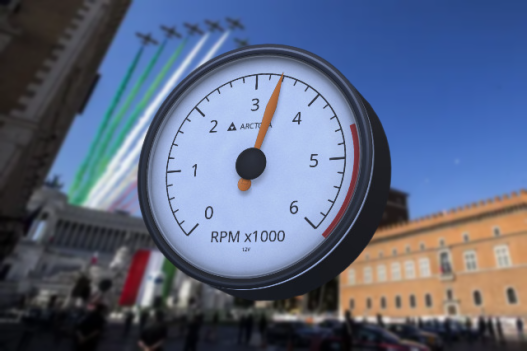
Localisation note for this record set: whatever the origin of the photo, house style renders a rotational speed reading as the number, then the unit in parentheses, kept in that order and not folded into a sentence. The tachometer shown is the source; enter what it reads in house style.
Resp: 3400 (rpm)
